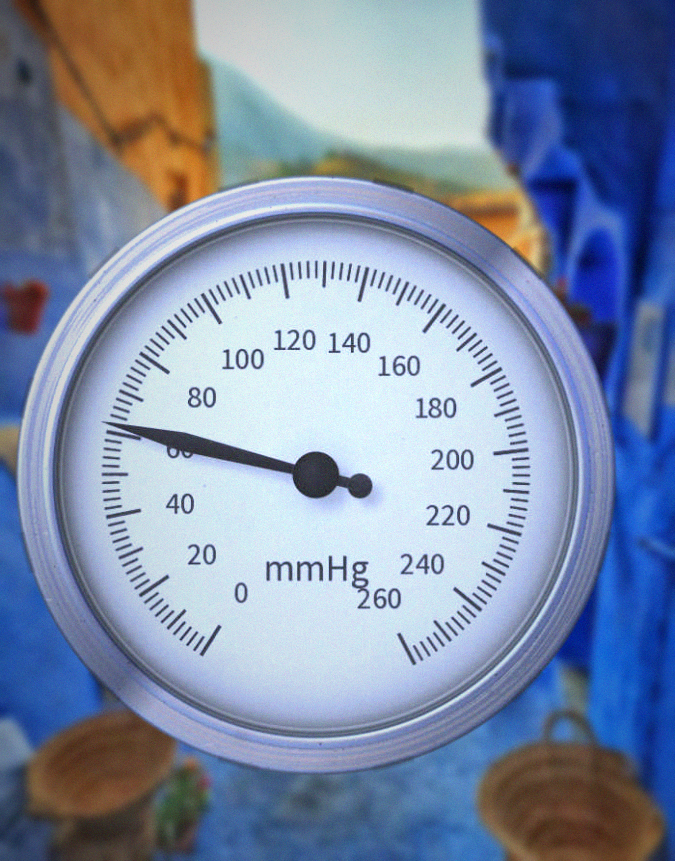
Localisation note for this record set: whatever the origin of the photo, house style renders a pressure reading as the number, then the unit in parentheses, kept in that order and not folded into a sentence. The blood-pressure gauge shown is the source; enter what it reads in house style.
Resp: 62 (mmHg)
